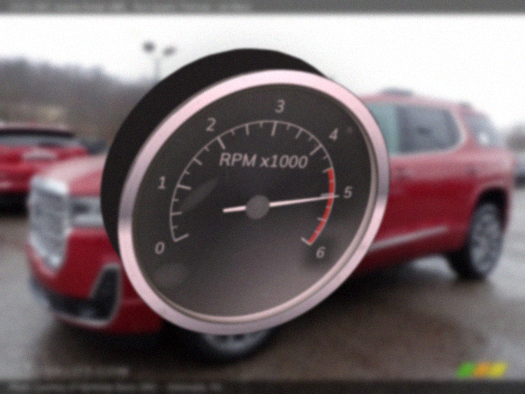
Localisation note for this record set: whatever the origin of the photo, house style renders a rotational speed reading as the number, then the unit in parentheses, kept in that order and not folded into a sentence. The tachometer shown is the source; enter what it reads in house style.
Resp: 5000 (rpm)
